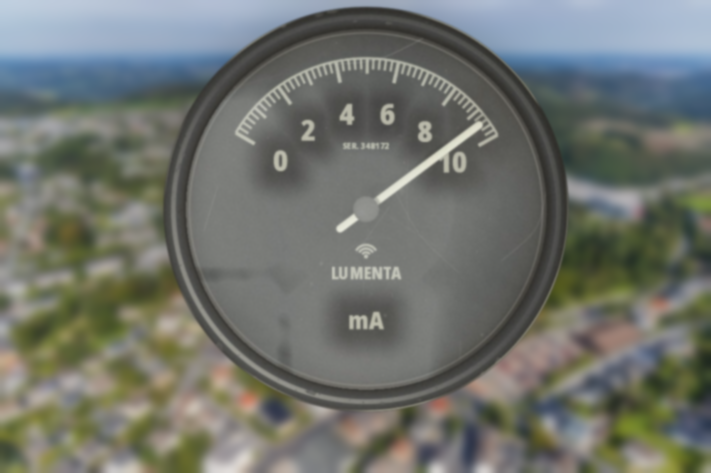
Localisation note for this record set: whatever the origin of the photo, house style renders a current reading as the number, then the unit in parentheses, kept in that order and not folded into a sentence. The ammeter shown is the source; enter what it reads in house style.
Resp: 9.4 (mA)
